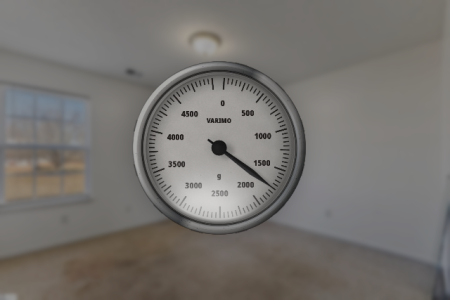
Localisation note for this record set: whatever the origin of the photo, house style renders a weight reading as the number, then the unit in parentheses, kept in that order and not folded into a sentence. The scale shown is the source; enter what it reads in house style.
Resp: 1750 (g)
